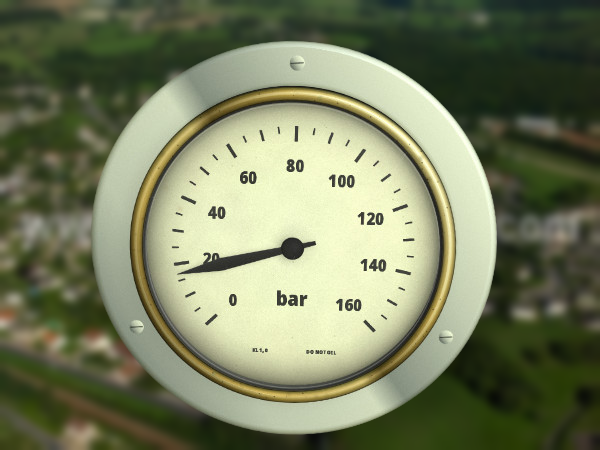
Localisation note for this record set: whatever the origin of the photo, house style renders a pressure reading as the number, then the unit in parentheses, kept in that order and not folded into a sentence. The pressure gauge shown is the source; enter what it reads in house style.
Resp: 17.5 (bar)
